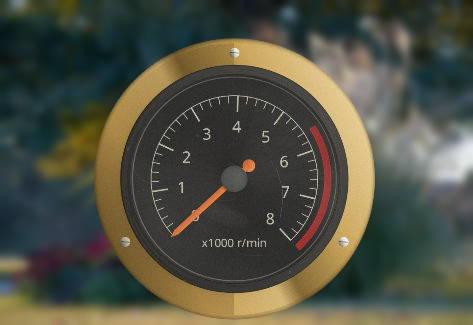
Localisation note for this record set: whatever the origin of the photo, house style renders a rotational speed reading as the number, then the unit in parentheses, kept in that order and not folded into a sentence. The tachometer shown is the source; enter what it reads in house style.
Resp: 0 (rpm)
